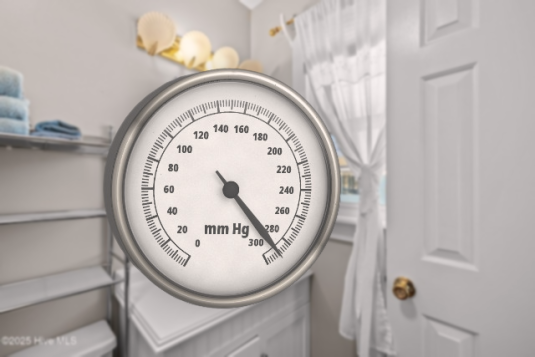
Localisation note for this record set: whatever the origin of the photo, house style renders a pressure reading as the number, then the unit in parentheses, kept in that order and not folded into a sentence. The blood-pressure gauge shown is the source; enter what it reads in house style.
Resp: 290 (mmHg)
